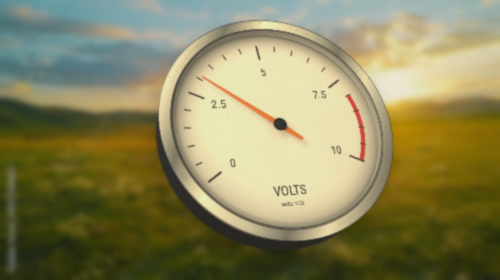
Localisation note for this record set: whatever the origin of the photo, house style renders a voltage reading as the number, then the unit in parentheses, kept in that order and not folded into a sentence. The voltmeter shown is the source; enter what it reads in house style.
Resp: 3 (V)
